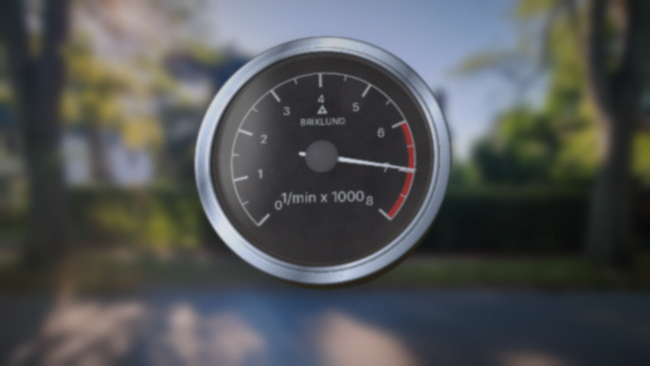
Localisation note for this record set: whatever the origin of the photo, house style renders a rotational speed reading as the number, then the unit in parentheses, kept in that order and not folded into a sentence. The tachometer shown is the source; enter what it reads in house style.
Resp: 7000 (rpm)
